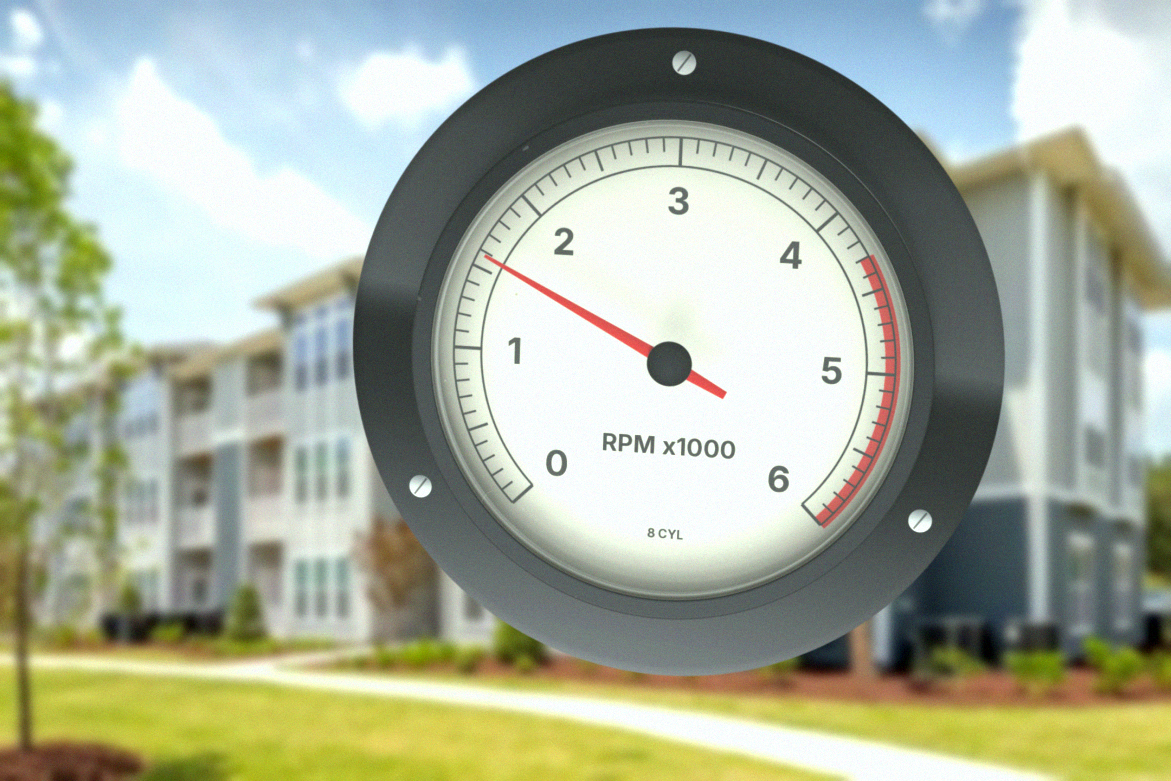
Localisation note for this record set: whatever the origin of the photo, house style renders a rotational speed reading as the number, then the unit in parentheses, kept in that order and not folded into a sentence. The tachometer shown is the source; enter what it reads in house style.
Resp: 1600 (rpm)
